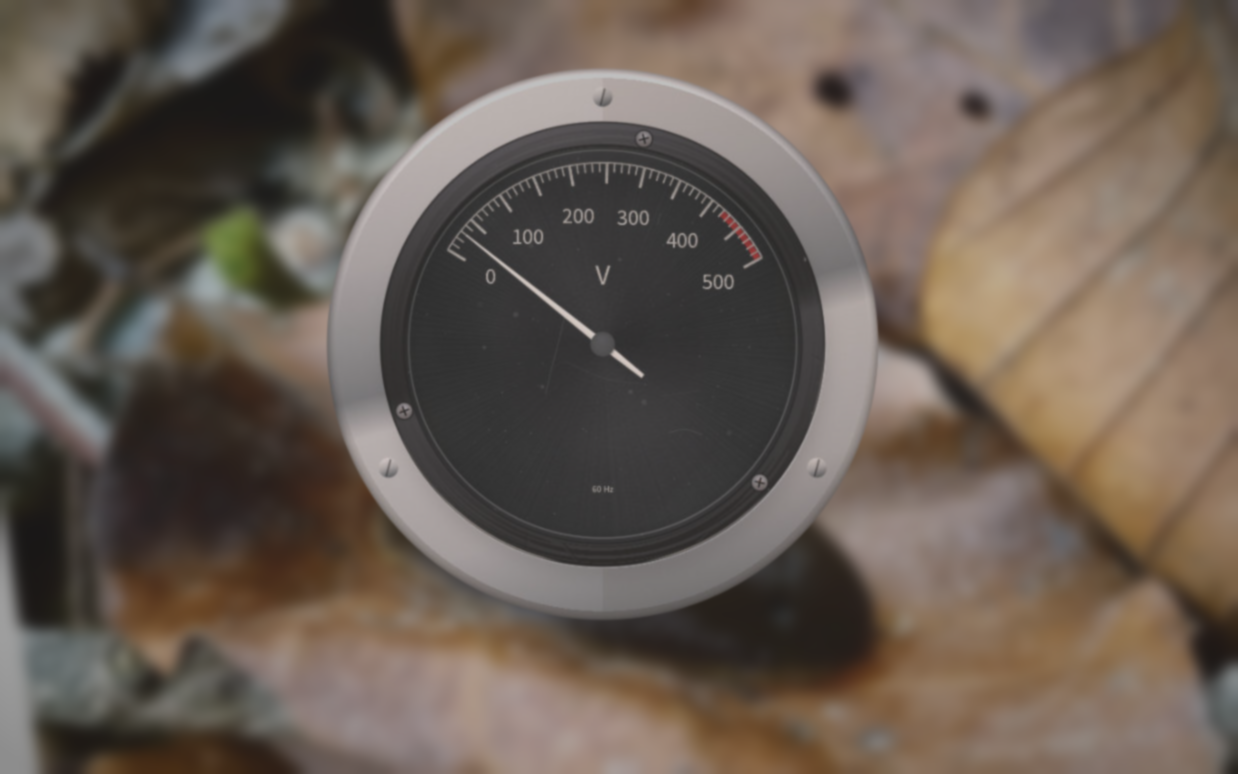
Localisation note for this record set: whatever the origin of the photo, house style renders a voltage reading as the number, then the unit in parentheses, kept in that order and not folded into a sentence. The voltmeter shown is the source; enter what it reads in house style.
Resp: 30 (V)
